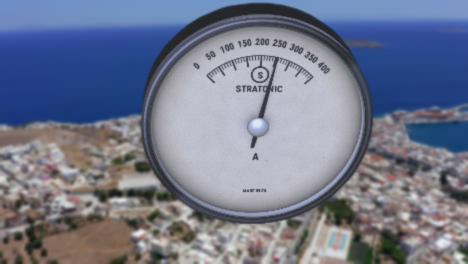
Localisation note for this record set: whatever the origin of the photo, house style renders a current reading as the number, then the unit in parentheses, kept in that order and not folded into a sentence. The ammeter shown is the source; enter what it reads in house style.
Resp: 250 (A)
